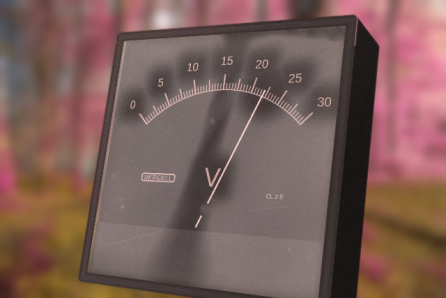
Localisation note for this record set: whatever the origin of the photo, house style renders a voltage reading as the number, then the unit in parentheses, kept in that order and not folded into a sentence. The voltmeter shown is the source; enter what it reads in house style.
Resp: 22.5 (V)
